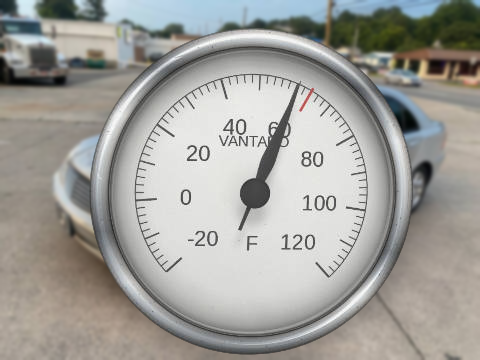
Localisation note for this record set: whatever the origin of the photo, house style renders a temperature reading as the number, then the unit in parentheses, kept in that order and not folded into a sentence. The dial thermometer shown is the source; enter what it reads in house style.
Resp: 60 (°F)
